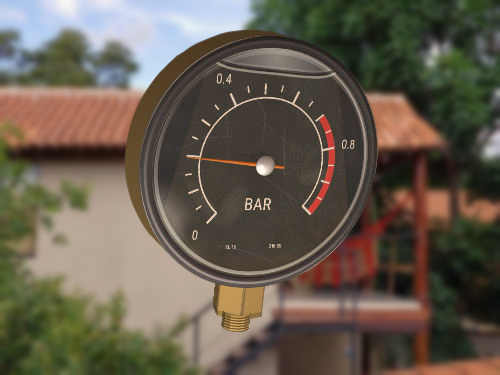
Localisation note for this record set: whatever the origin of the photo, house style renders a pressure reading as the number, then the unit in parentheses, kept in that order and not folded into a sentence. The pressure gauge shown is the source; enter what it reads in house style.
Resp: 0.2 (bar)
